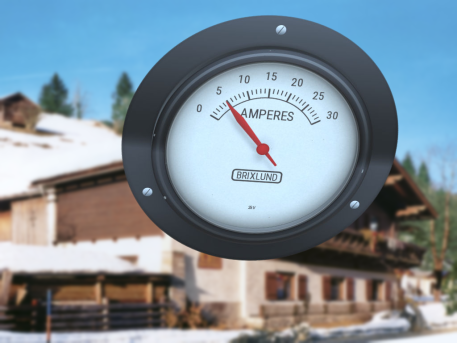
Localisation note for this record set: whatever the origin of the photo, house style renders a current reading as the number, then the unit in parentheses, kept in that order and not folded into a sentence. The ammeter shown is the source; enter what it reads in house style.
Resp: 5 (A)
